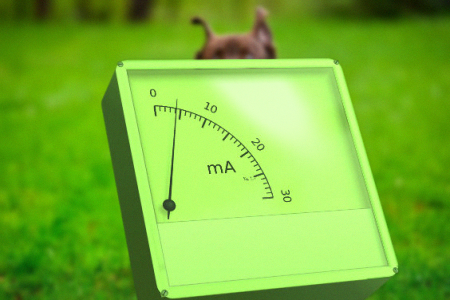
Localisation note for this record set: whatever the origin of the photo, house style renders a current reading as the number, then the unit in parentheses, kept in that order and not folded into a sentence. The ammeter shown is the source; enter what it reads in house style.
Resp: 4 (mA)
